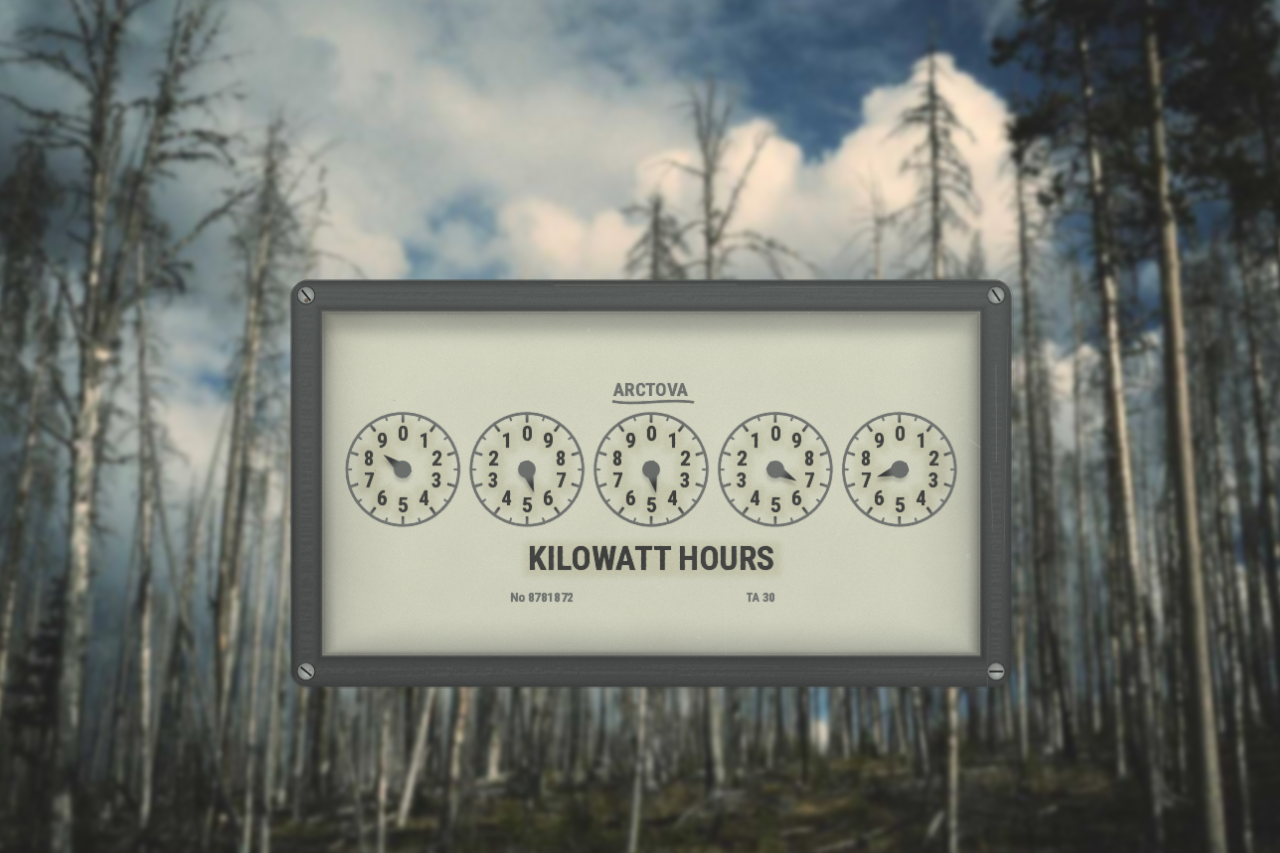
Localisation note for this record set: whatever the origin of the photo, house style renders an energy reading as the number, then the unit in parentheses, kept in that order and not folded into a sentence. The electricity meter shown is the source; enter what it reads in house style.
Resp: 85467 (kWh)
